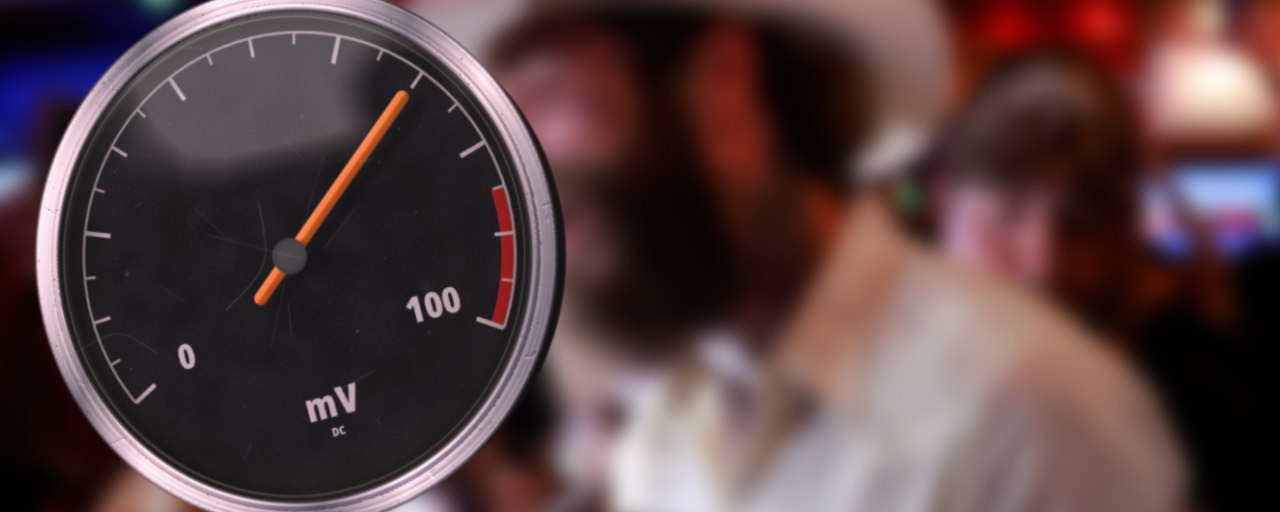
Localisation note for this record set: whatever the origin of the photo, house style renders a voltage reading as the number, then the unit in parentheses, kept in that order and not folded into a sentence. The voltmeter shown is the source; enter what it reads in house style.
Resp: 70 (mV)
